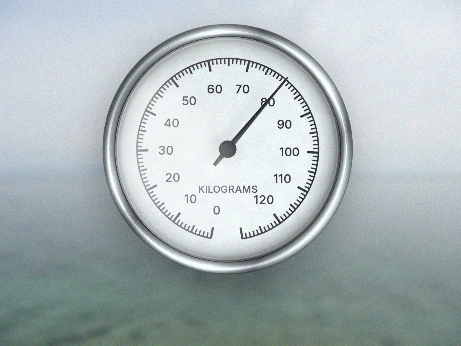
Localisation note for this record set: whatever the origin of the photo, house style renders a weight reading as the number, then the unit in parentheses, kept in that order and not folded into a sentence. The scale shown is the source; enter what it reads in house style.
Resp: 80 (kg)
